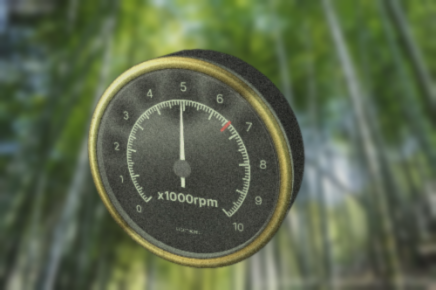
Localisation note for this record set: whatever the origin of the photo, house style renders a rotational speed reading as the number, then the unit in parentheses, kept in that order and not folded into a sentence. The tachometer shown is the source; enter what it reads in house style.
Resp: 5000 (rpm)
